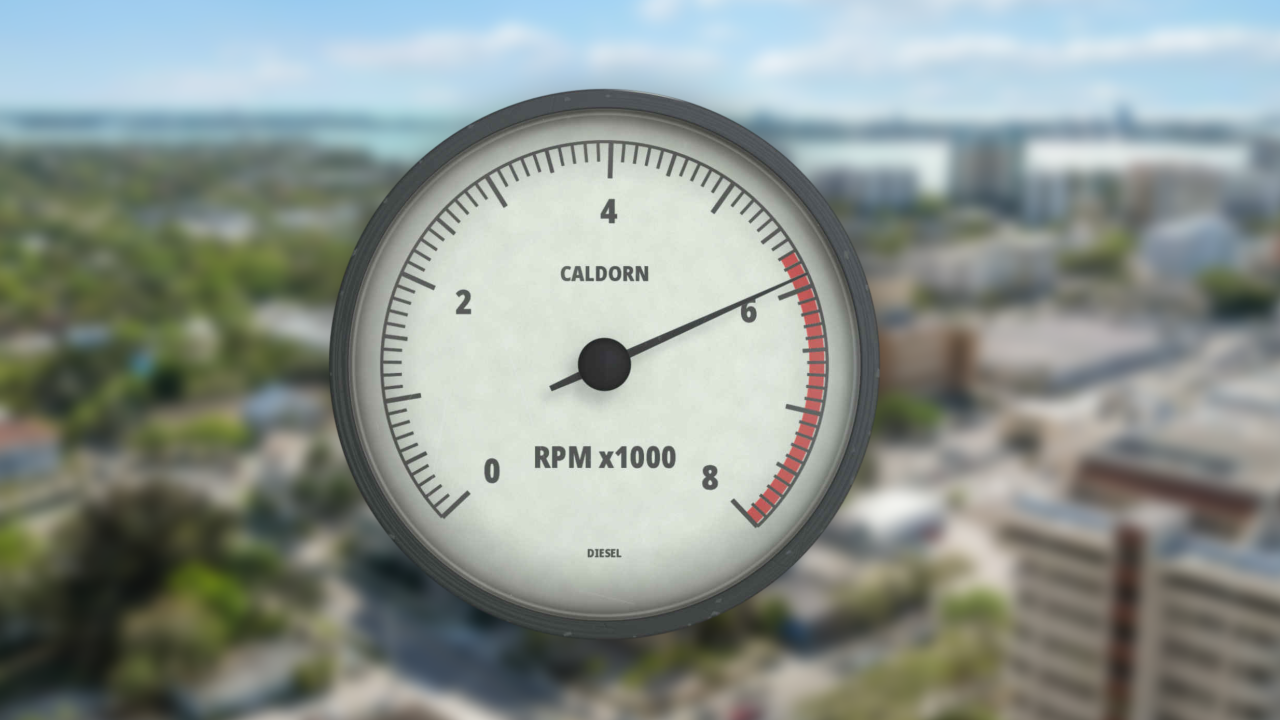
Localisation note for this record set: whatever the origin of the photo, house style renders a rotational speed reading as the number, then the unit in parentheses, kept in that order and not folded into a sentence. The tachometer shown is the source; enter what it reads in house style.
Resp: 5900 (rpm)
